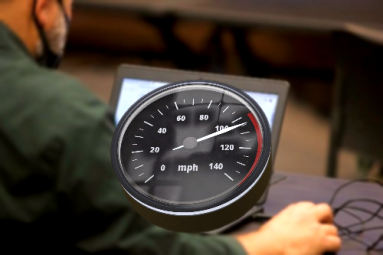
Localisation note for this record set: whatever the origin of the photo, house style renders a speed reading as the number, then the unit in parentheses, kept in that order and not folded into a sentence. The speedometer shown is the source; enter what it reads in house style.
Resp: 105 (mph)
